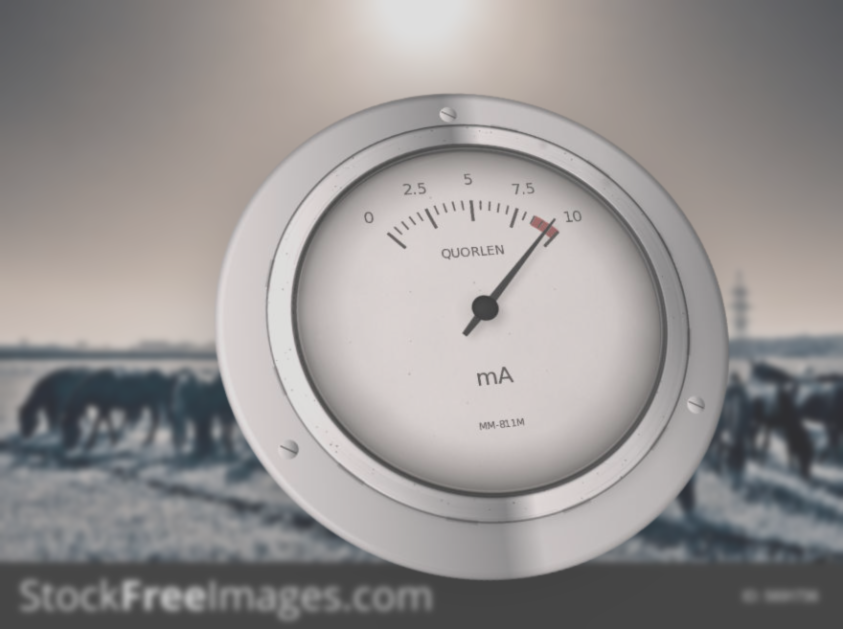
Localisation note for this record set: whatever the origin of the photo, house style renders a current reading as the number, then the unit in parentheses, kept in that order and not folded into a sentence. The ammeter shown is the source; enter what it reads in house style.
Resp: 9.5 (mA)
